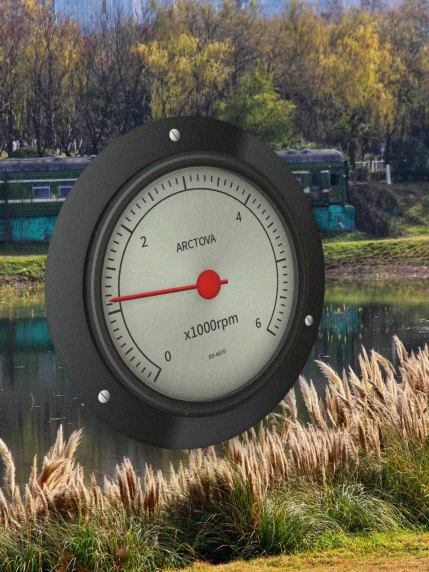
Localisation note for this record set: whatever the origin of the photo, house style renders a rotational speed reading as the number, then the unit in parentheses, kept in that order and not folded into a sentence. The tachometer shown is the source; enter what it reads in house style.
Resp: 1150 (rpm)
